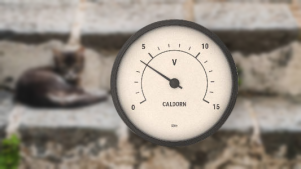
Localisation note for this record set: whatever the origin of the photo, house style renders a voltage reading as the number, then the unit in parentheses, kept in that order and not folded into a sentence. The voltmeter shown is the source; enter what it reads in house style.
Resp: 4 (V)
